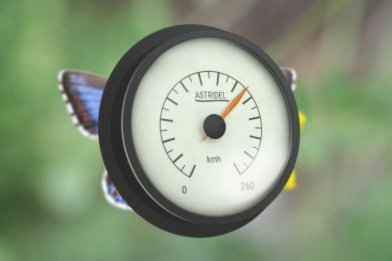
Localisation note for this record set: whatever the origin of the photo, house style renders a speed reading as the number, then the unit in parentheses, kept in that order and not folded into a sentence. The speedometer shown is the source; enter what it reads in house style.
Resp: 170 (km/h)
